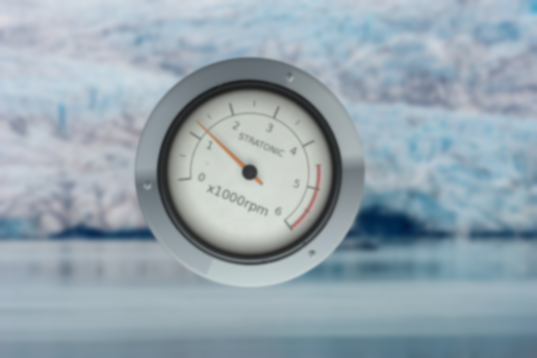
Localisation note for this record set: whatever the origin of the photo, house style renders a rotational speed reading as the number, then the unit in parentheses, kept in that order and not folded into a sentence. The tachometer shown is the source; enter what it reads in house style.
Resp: 1250 (rpm)
